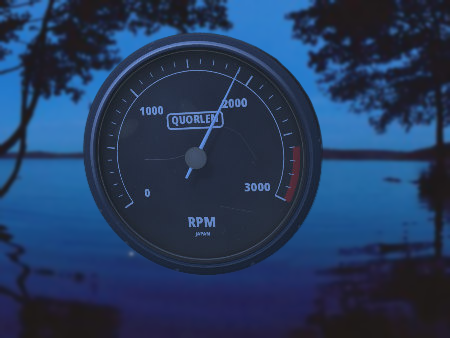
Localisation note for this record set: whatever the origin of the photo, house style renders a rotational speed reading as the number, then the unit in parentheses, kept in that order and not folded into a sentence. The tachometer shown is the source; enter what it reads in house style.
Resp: 1900 (rpm)
